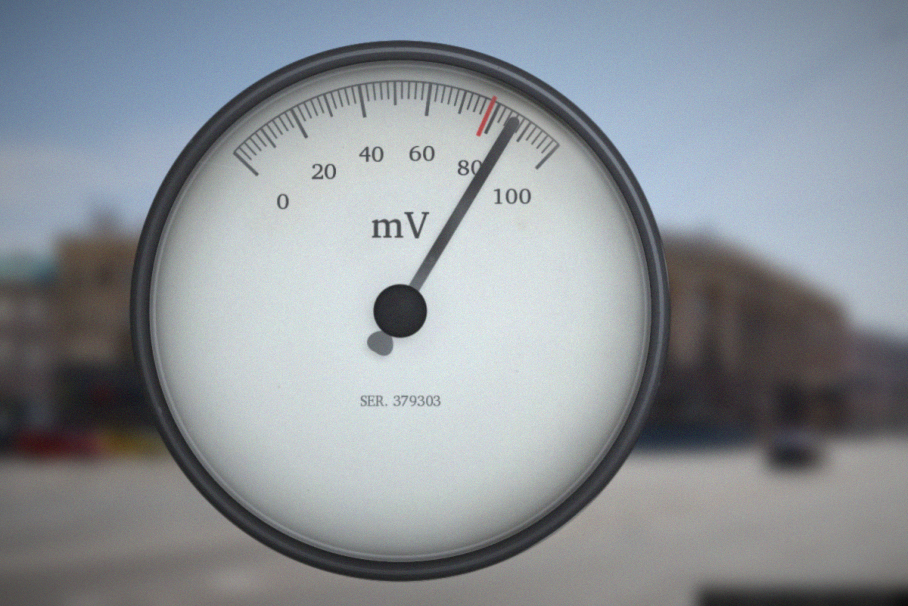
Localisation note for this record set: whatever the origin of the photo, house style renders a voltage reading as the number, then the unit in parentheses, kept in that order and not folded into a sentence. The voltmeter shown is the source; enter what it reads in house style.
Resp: 86 (mV)
